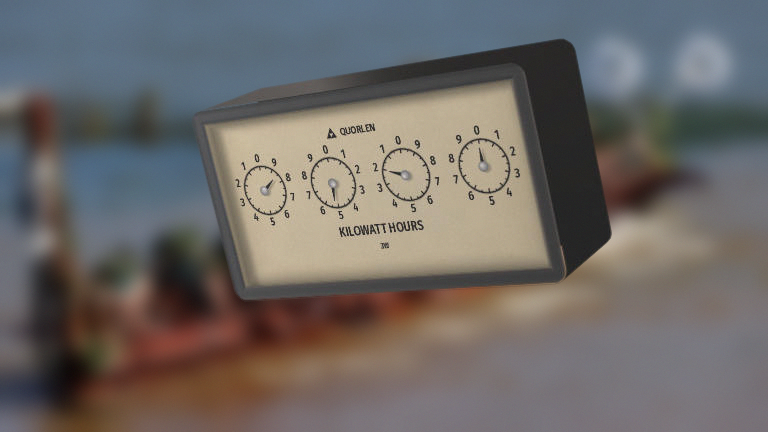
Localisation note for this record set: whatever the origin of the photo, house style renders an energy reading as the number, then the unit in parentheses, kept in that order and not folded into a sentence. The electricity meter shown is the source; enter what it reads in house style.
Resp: 8520 (kWh)
